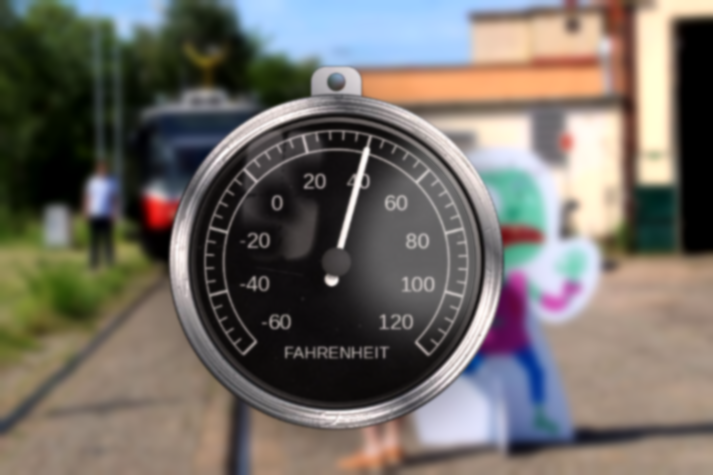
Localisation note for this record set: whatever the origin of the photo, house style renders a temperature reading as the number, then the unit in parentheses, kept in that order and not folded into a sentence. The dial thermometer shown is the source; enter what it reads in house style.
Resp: 40 (°F)
